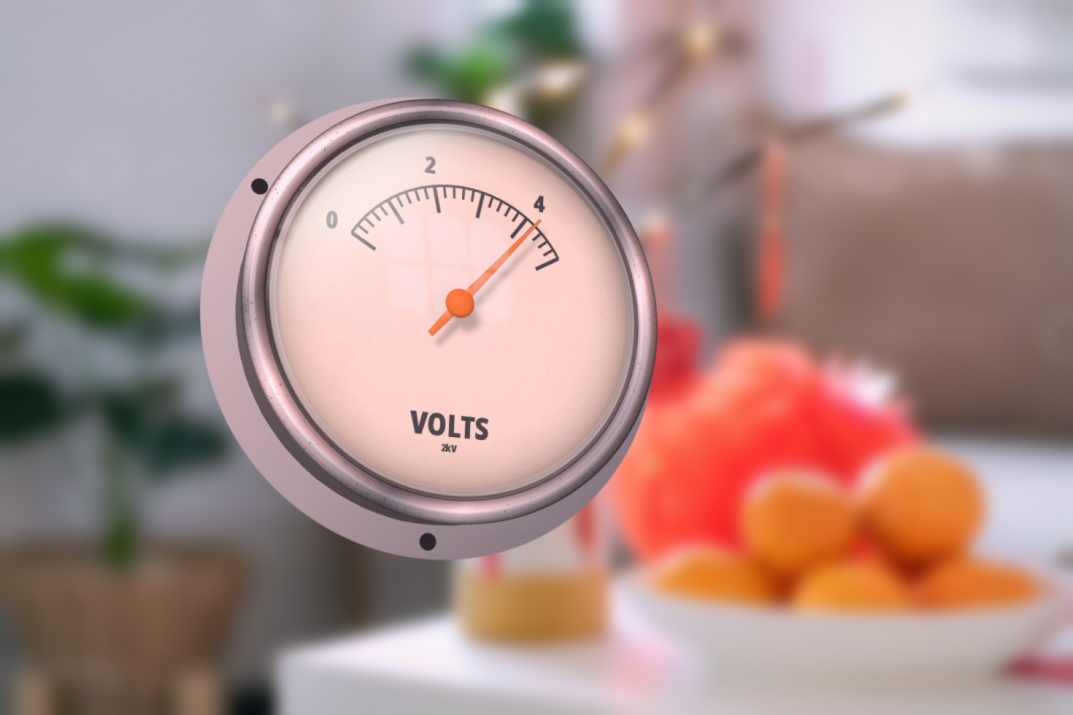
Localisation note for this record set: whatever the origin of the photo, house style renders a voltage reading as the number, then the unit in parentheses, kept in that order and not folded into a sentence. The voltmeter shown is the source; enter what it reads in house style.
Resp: 4.2 (V)
